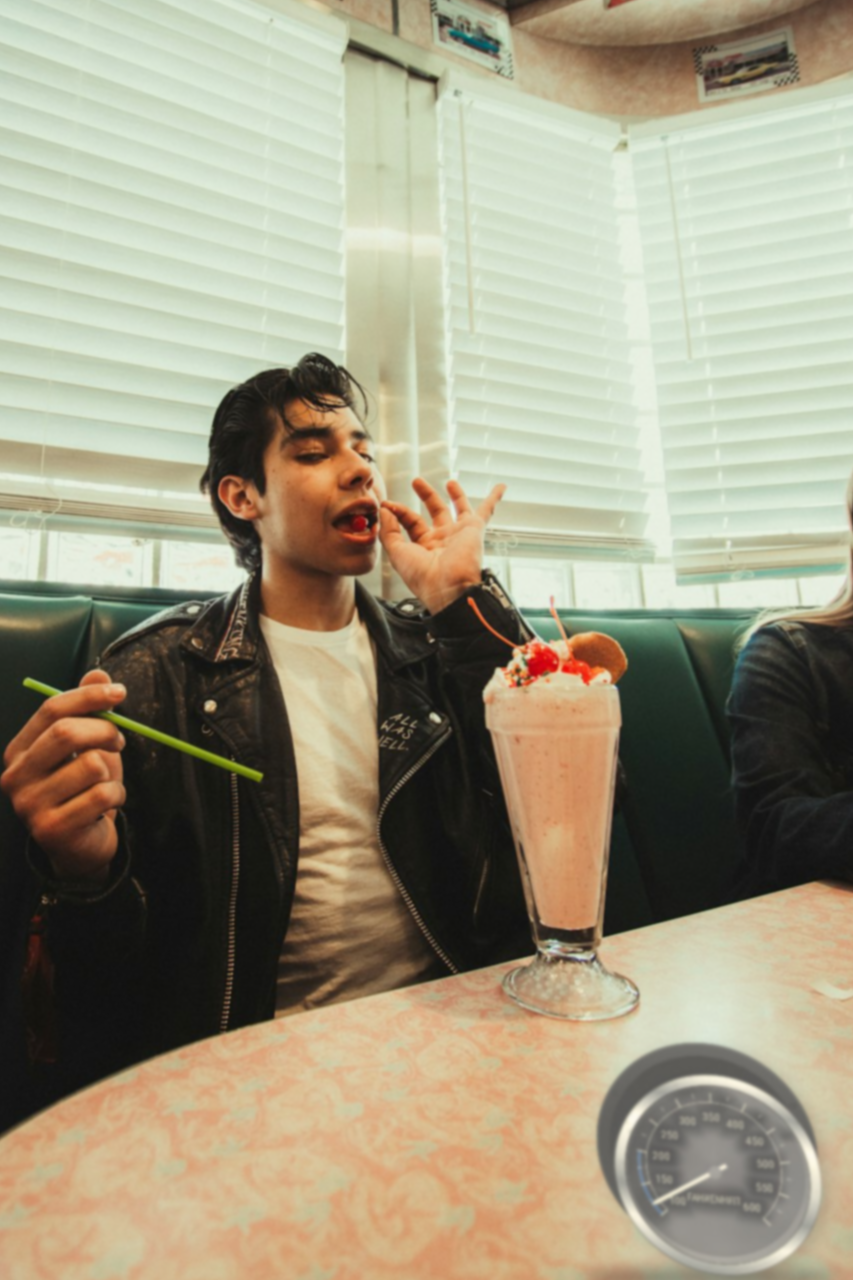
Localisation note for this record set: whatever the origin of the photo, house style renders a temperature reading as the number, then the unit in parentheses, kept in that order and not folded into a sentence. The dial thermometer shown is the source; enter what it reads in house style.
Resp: 125 (°F)
